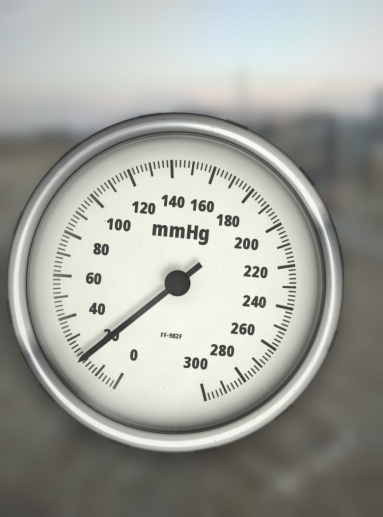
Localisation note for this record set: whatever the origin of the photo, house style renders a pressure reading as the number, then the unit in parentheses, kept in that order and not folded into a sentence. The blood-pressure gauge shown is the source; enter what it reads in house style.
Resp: 20 (mmHg)
